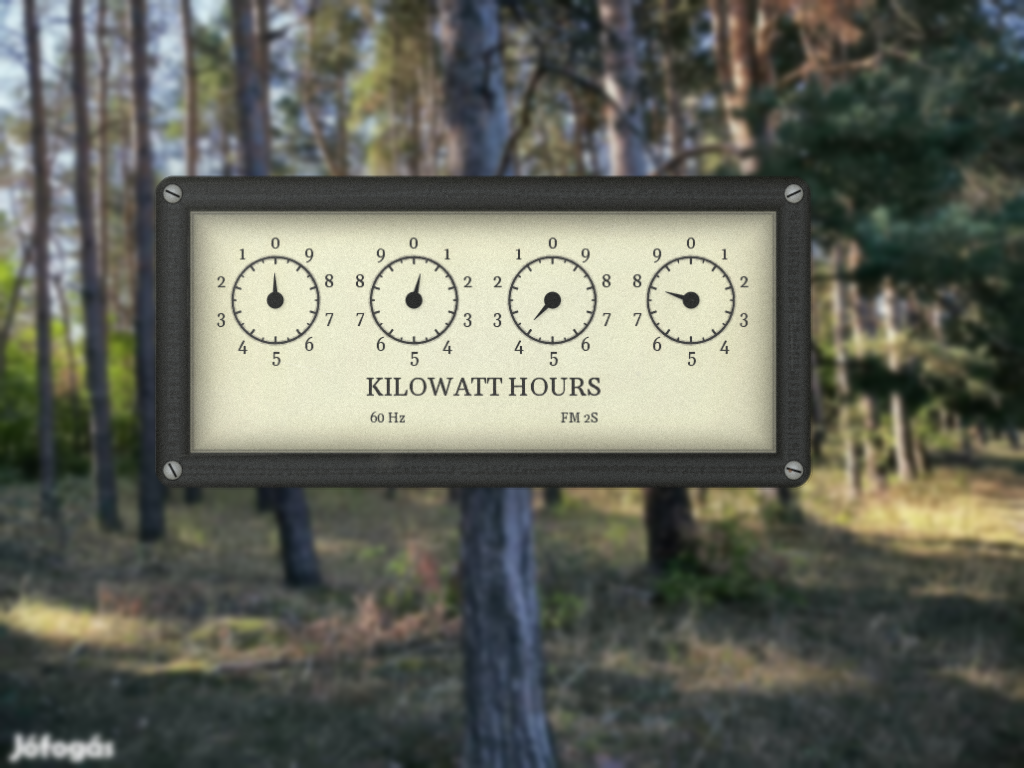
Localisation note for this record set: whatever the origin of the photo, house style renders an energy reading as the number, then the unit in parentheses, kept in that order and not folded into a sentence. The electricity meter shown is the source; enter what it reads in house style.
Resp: 38 (kWh)
